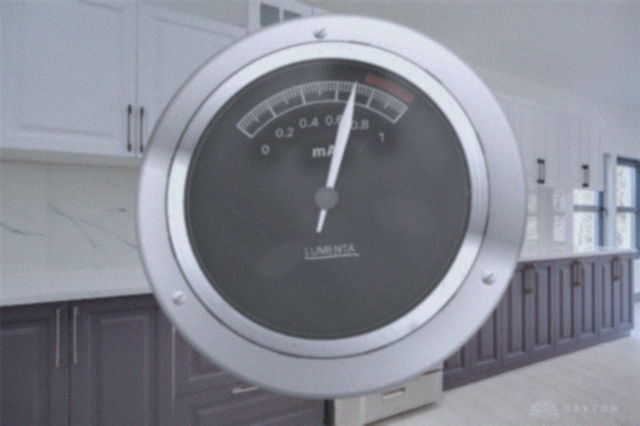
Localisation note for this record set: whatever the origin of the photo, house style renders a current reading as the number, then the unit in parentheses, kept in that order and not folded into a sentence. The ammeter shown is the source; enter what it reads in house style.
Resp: 0.7 (mA)
